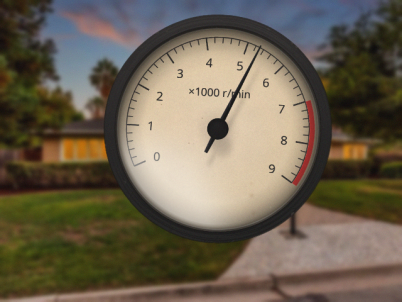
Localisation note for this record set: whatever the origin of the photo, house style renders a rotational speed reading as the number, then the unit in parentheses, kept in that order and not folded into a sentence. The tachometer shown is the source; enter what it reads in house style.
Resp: 5300 (rpm)
